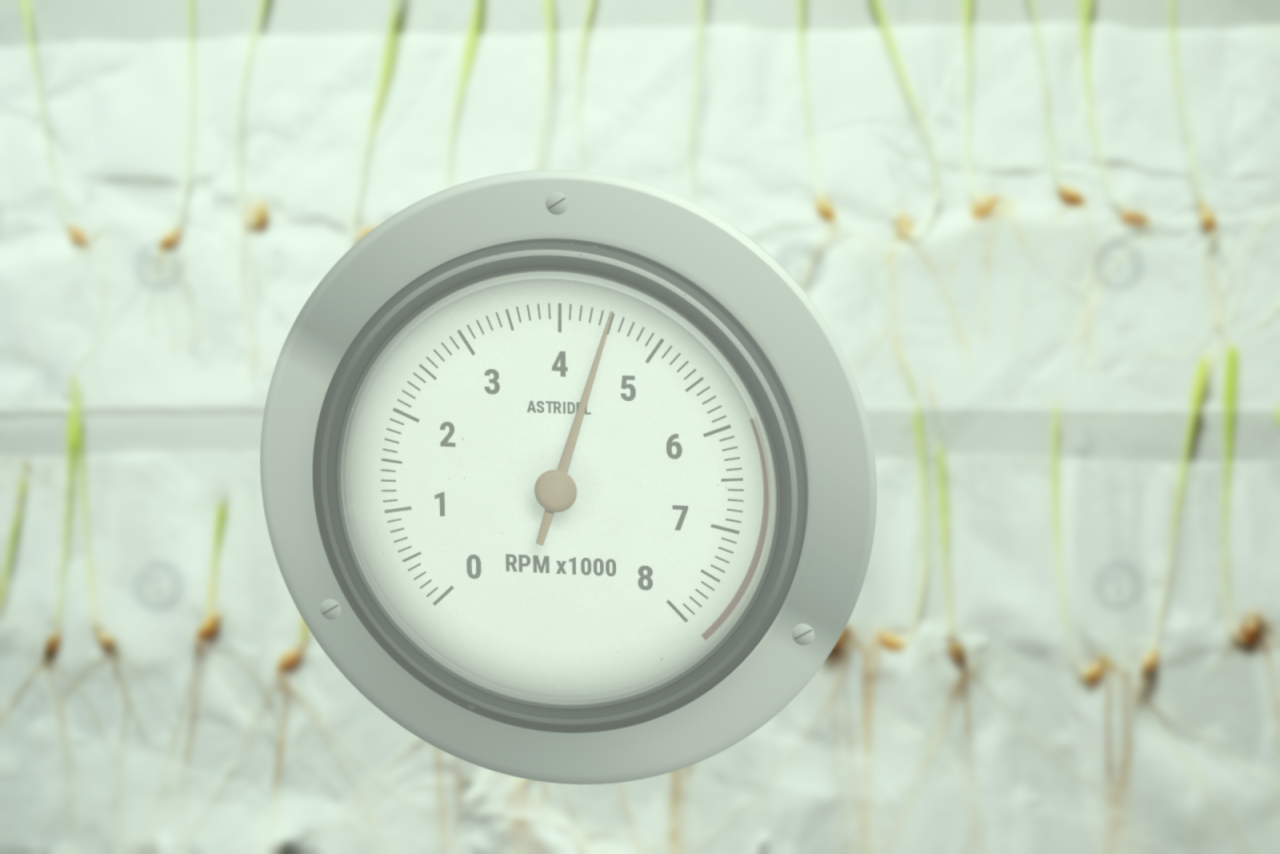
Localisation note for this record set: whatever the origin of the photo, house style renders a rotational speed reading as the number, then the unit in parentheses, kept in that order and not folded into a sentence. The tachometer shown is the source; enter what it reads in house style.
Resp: 4500 (rpm)
